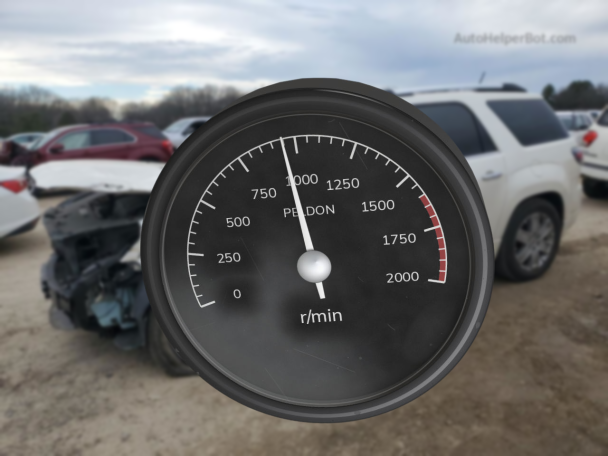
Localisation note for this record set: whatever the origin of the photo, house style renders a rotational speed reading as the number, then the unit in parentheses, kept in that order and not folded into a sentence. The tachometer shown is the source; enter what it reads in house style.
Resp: 950 (rpm)
